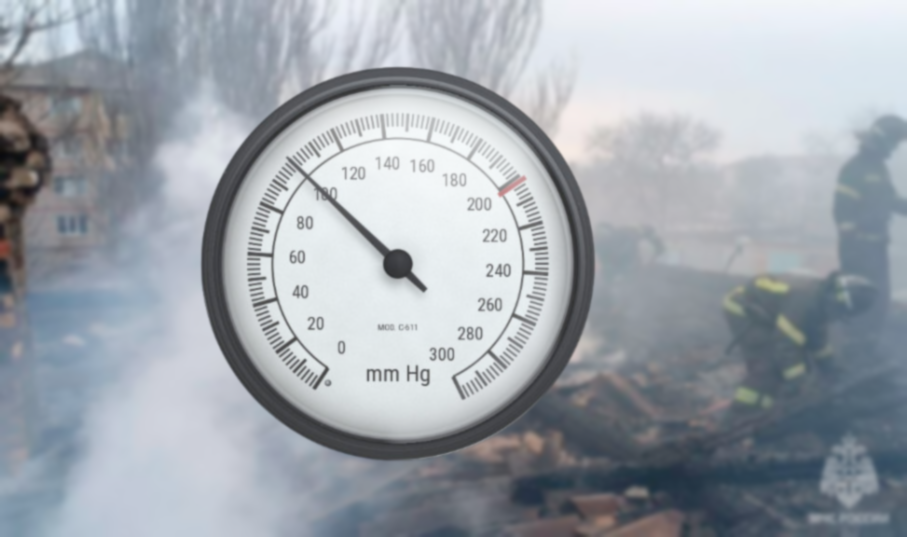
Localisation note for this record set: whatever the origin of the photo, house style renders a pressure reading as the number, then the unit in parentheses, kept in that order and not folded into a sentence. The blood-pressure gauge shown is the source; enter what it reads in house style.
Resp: 100 (mmHg)
